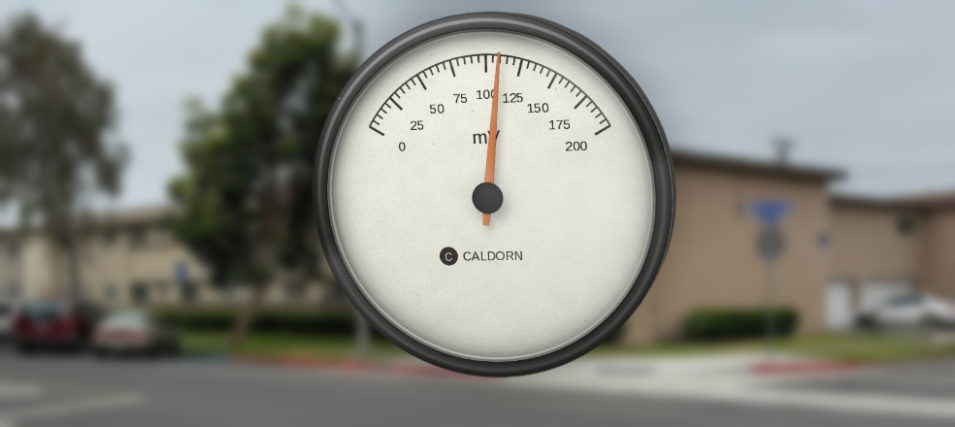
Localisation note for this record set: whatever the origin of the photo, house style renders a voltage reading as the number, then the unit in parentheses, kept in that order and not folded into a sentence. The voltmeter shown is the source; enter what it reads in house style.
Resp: 110 (mV)
